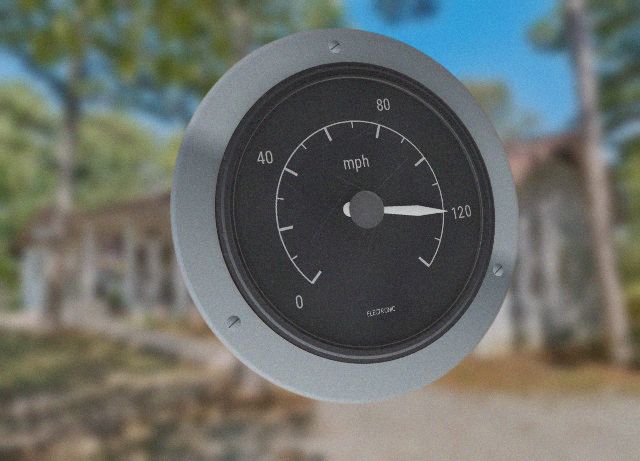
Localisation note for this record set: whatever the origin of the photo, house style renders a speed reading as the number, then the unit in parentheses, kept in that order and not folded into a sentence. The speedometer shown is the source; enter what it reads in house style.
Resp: 120 (mph)
